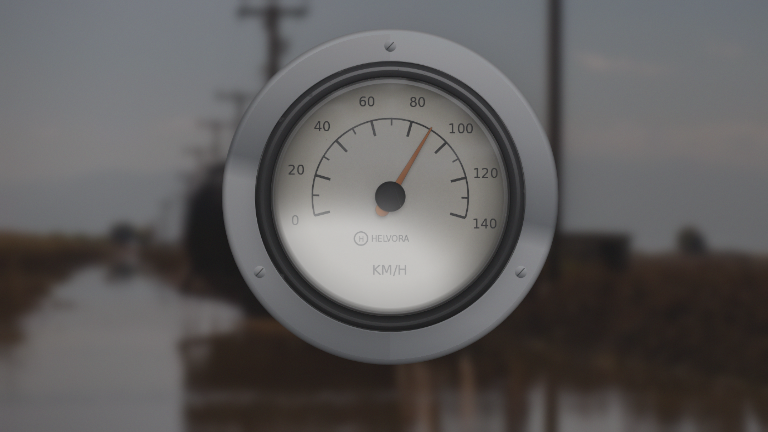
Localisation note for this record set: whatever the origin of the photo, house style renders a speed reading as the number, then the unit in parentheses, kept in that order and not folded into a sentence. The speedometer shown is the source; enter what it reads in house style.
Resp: 90 (km/h)
